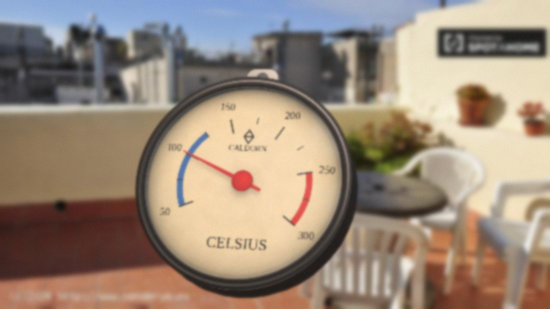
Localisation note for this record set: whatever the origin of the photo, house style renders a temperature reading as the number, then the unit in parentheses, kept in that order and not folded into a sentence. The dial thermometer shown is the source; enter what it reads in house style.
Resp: 100 (°C)
